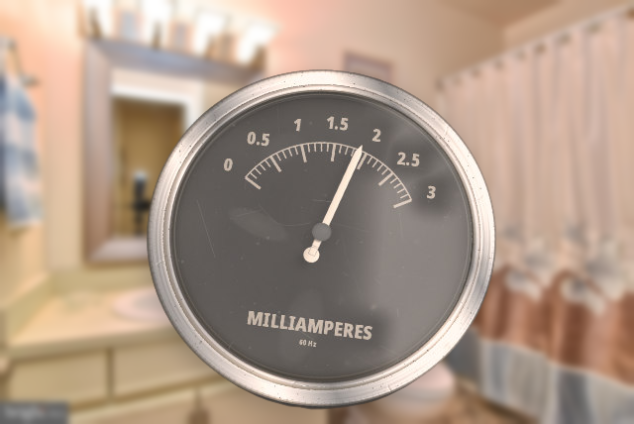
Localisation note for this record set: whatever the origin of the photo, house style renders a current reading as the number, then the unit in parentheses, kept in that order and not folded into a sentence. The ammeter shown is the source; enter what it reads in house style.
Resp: 1.9 (mA)
